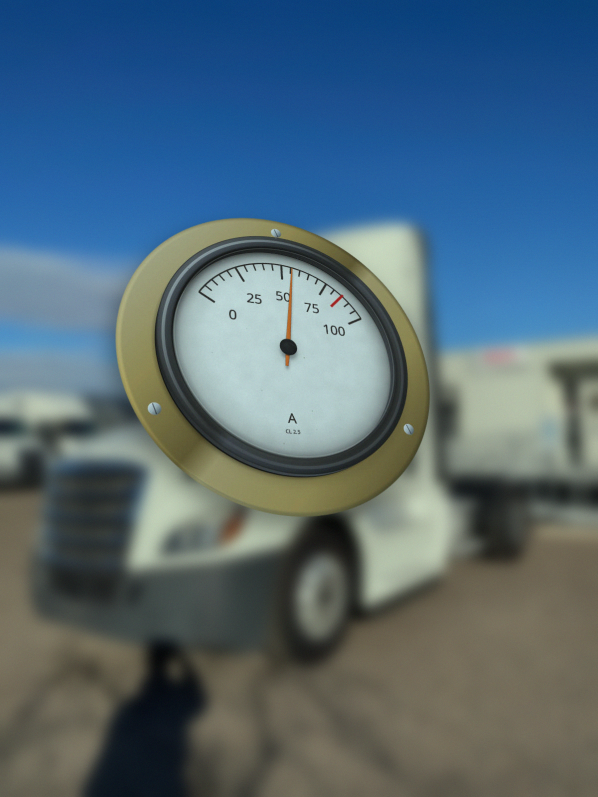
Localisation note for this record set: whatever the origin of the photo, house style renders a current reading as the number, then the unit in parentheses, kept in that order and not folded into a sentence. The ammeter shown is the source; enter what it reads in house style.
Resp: 55 (A)
